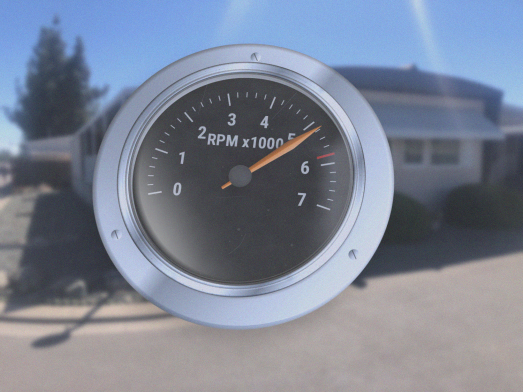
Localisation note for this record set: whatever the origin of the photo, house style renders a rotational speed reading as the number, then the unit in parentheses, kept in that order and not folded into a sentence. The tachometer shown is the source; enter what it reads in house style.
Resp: 5200 (rpm)
